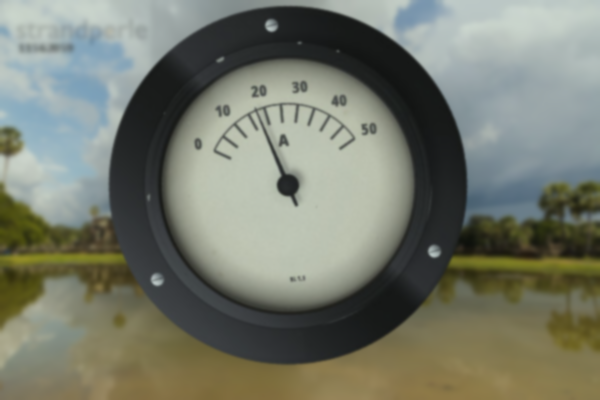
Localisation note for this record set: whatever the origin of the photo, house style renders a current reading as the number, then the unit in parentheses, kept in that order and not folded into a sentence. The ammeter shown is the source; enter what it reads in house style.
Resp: 17.5 (A)
